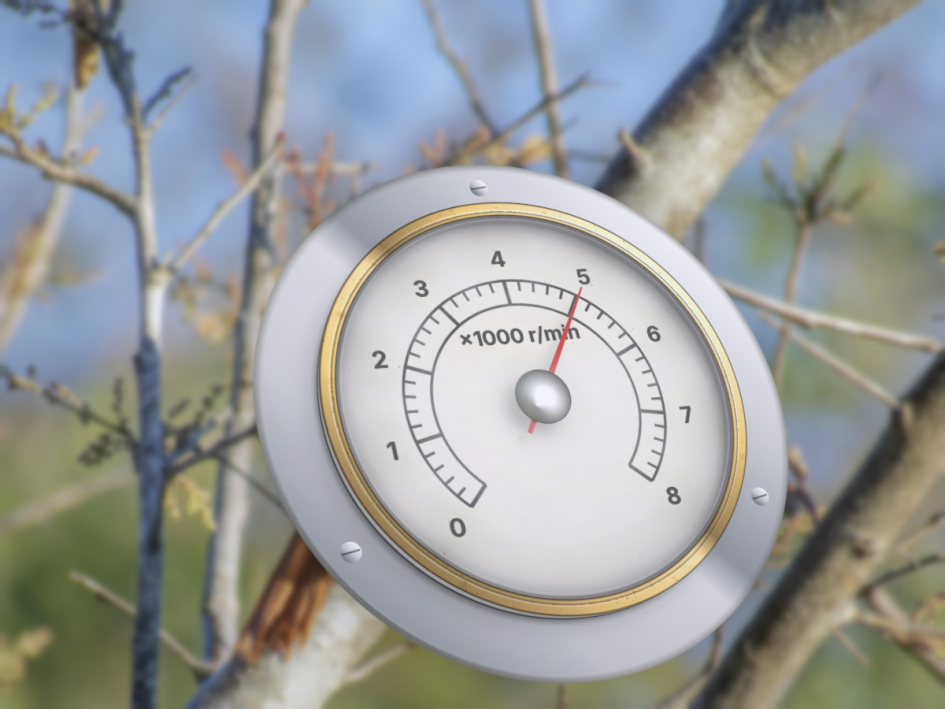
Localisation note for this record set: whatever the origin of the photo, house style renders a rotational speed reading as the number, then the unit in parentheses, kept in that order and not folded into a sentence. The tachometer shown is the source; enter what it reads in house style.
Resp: 5000 (rpm)
